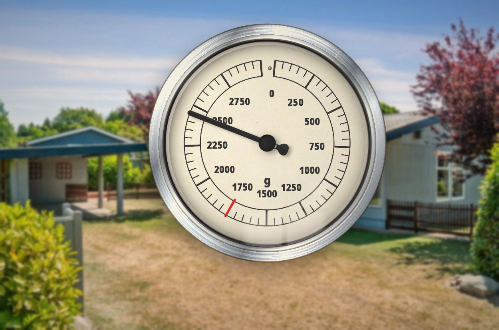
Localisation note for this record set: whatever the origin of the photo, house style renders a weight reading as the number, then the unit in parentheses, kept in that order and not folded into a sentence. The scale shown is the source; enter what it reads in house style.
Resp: 2450 (g)
